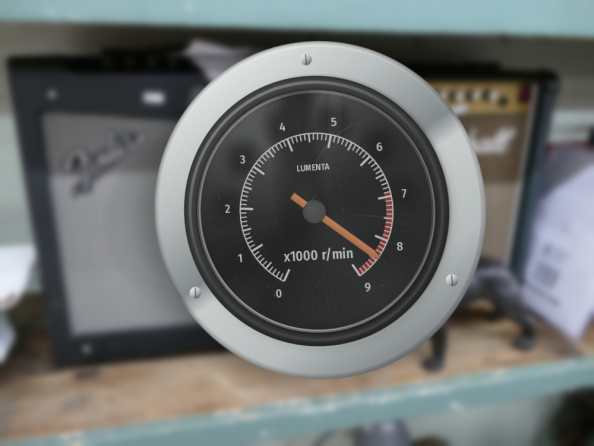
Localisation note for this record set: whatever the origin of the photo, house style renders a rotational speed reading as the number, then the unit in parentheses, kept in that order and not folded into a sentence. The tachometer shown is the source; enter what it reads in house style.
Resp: 8400 (rpm)
